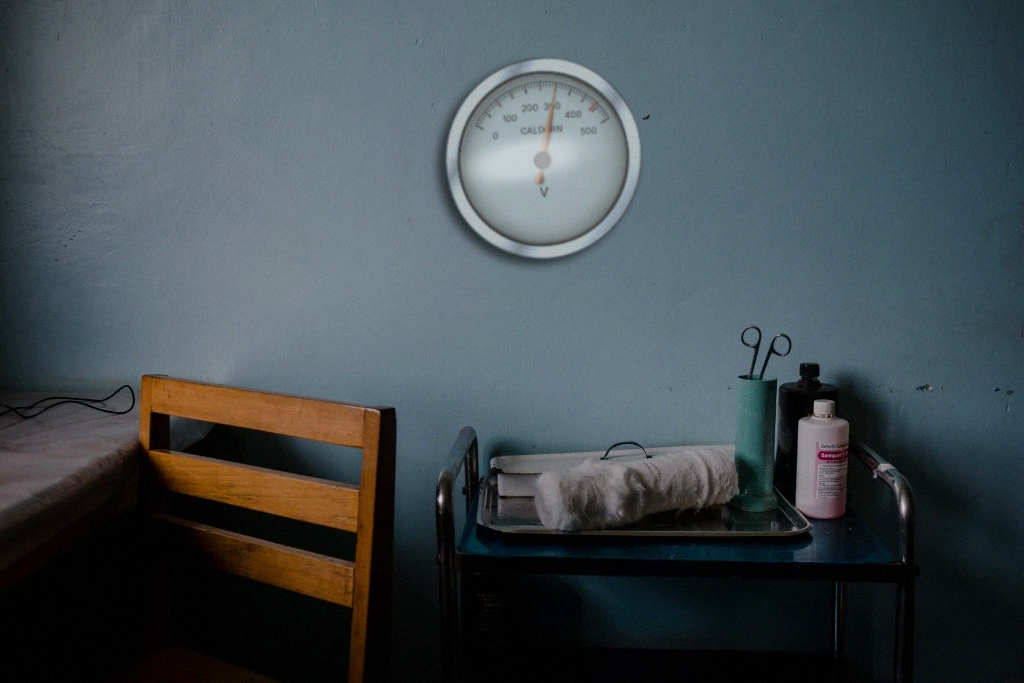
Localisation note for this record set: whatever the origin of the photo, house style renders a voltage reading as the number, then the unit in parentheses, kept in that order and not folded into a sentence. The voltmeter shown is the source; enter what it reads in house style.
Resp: 300 (V)
